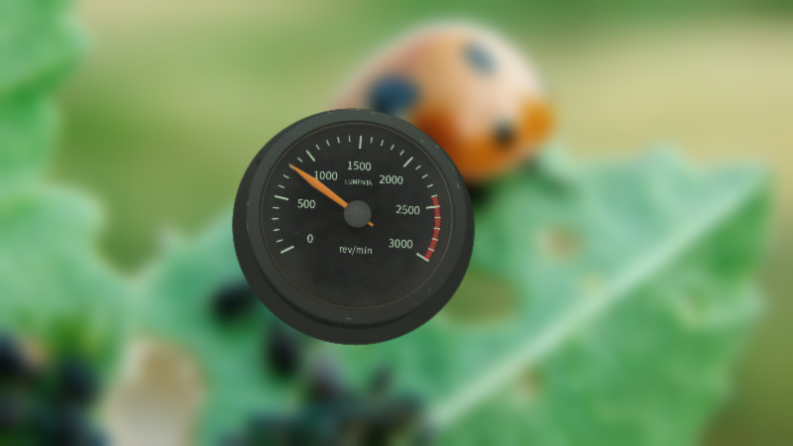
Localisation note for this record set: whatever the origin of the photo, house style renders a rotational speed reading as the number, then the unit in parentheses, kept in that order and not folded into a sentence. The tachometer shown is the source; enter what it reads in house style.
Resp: 800 (rpm)
